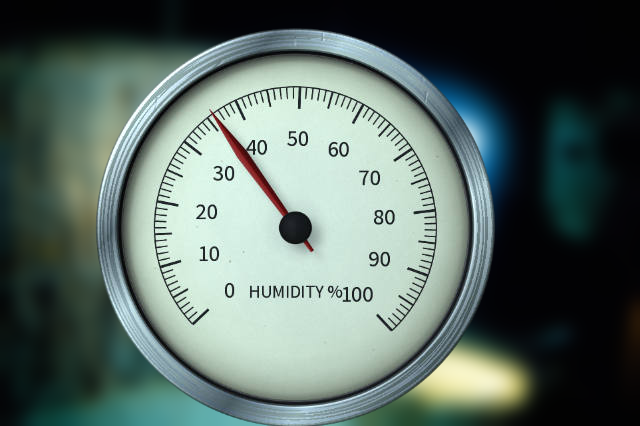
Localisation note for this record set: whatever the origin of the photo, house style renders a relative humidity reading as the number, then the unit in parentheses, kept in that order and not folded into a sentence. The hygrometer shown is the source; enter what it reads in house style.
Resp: 36 (%)
